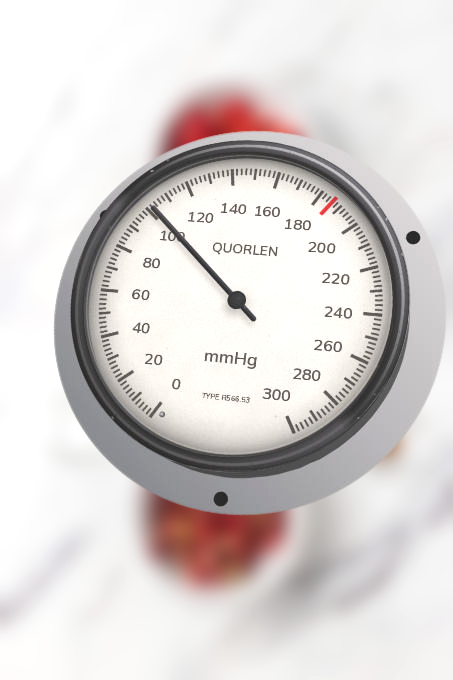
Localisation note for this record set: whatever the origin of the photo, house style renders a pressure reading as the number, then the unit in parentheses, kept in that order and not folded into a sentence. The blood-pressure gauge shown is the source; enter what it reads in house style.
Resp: 102 (mmHg)
